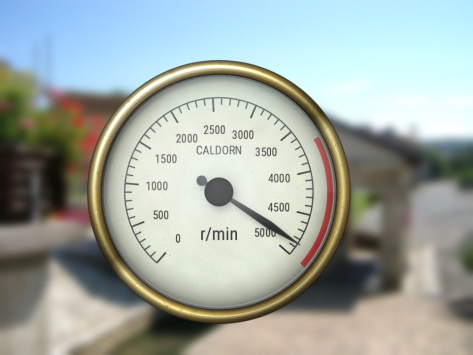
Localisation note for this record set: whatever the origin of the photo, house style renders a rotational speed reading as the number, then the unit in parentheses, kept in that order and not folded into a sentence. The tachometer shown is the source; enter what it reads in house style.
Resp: 4850 (rpm)
